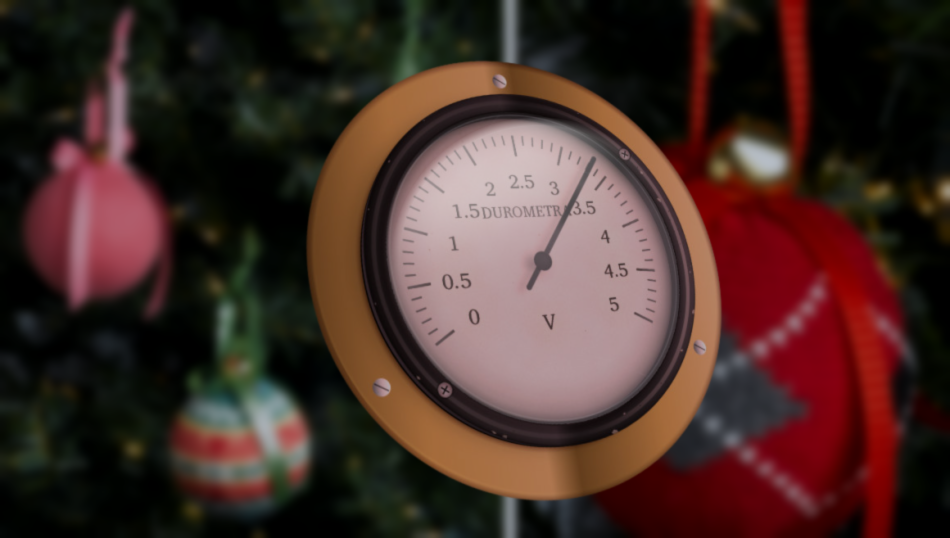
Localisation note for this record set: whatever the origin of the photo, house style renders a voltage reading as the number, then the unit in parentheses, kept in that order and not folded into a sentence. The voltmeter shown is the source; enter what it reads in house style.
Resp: 3.3 (V)
